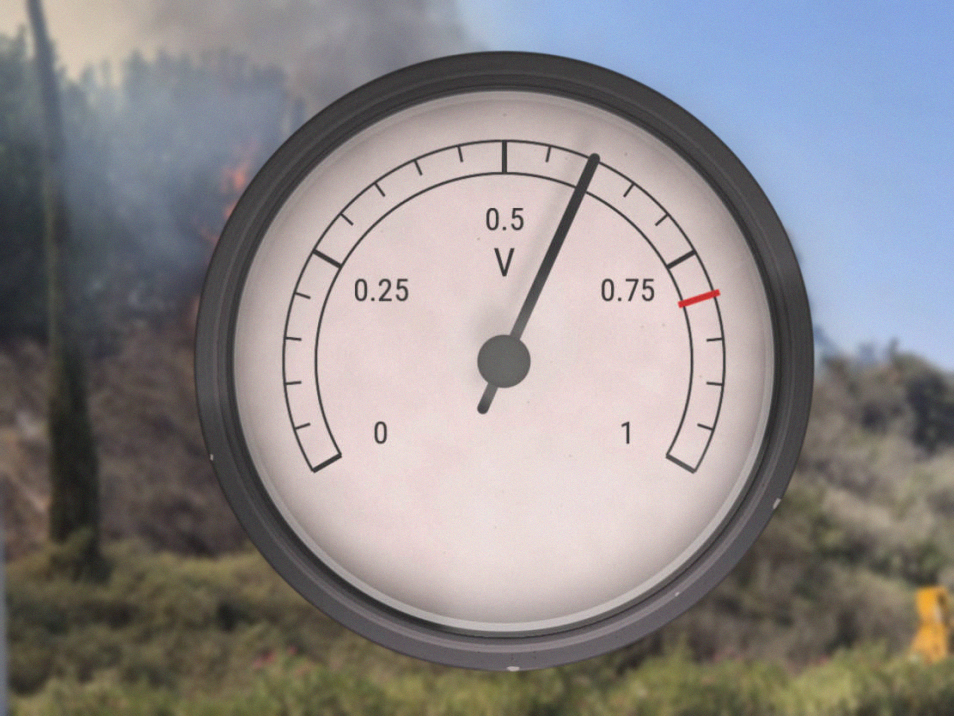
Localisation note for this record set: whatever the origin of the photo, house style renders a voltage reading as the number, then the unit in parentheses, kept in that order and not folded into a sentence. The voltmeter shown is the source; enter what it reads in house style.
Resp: 0.6 (V)
